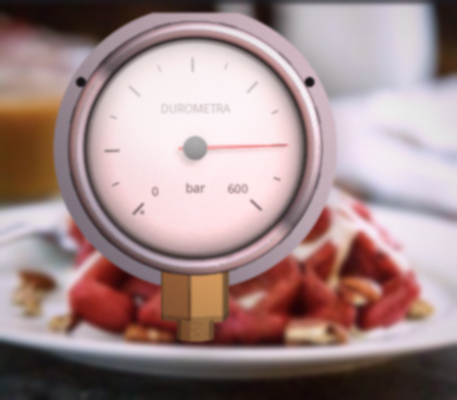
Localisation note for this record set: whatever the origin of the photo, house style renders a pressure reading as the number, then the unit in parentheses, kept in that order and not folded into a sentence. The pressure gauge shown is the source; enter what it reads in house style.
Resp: 500 (bar)
